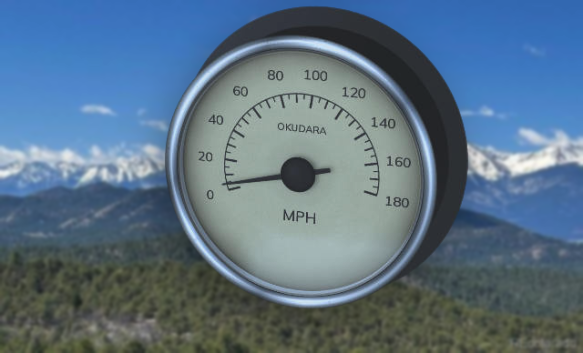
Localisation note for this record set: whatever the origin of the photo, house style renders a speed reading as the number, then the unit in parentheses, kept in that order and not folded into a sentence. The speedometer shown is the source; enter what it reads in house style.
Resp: 5 (mph)
